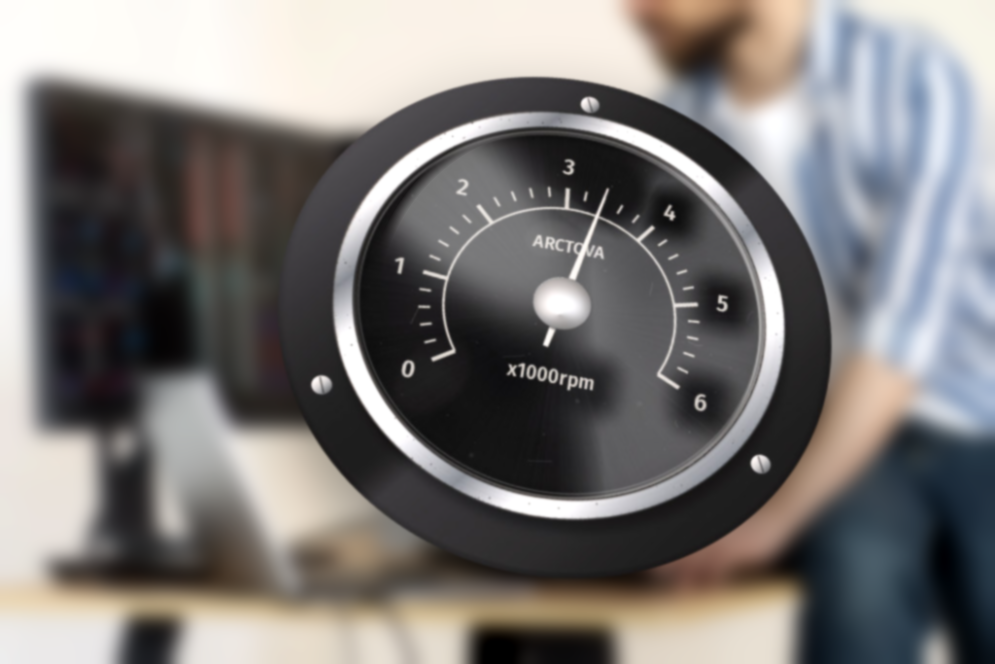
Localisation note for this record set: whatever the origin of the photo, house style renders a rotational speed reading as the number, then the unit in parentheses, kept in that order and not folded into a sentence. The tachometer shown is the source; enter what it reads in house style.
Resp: 3400 (rpm)
